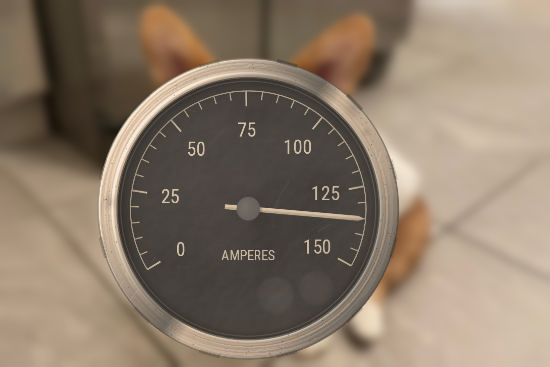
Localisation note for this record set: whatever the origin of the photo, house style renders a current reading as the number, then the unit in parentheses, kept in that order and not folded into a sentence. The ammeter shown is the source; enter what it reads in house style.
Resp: 135 (A)
